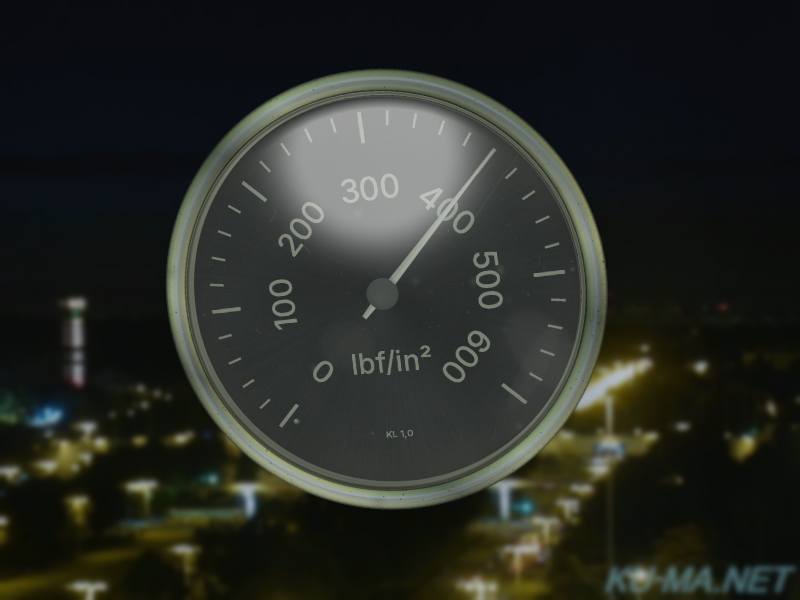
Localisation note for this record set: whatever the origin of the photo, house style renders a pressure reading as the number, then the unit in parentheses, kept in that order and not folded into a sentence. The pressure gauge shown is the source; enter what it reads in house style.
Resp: 400 (psi)
